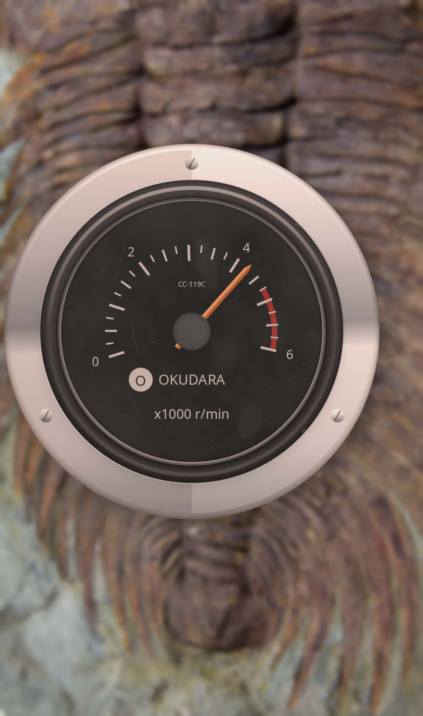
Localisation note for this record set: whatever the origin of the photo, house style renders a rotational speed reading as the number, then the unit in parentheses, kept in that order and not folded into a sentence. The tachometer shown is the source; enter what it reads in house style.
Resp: 4250 (rpm)
